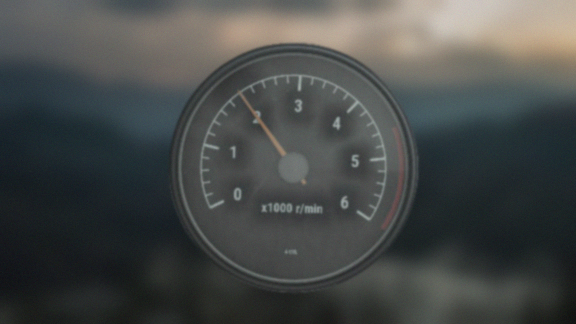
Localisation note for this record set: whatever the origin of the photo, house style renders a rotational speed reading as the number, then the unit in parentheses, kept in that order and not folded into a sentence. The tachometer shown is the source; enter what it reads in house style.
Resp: 2000 (rpm)
